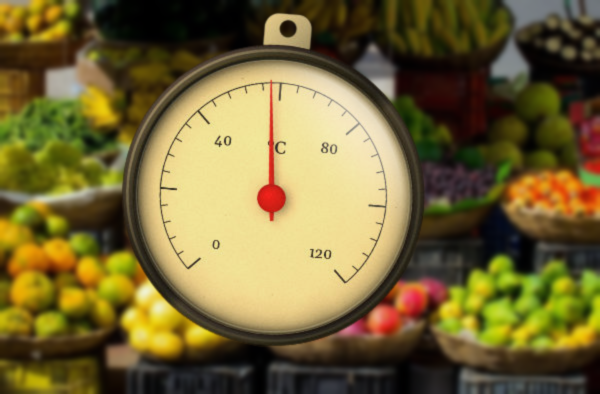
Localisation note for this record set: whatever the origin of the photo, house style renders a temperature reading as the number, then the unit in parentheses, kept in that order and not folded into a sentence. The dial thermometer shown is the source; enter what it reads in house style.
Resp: 58 (°C)
